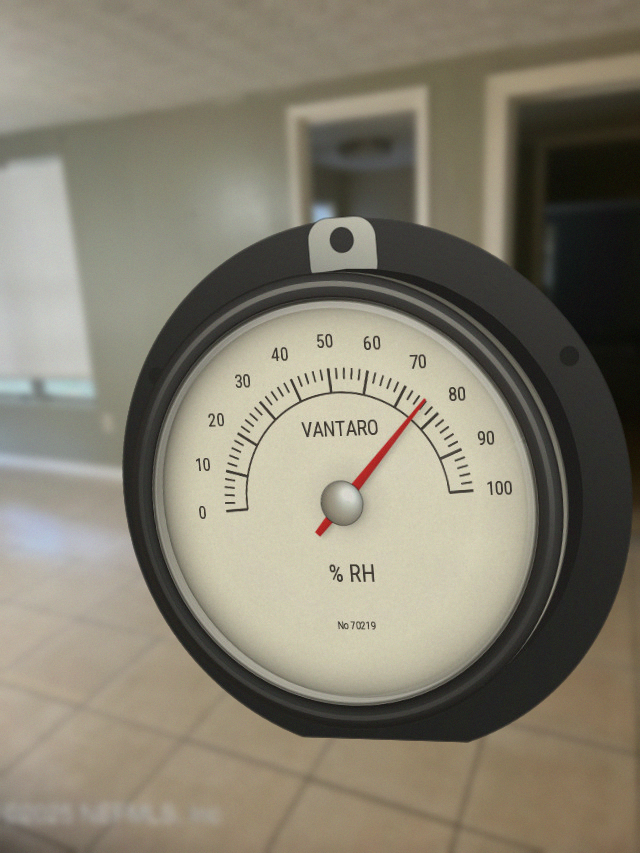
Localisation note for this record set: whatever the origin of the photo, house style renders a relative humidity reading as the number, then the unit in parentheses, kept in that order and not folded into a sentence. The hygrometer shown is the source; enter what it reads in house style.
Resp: 76 (%)
